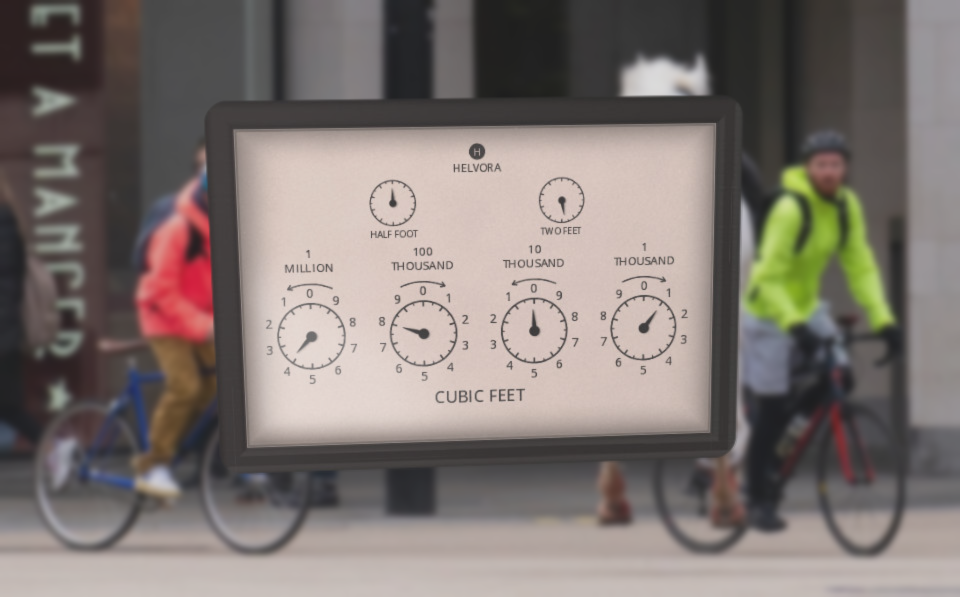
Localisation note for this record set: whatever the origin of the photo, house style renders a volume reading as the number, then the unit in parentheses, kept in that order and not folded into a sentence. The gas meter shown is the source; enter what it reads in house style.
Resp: 380100 (ft³)
